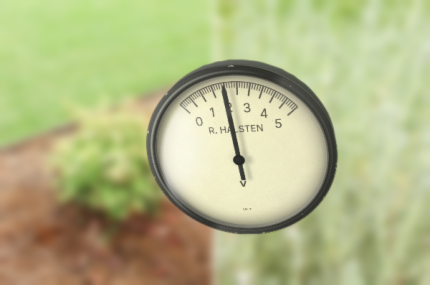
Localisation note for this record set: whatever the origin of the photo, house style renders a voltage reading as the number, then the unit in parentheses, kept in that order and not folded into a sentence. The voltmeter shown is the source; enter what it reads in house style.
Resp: 2 (V)
